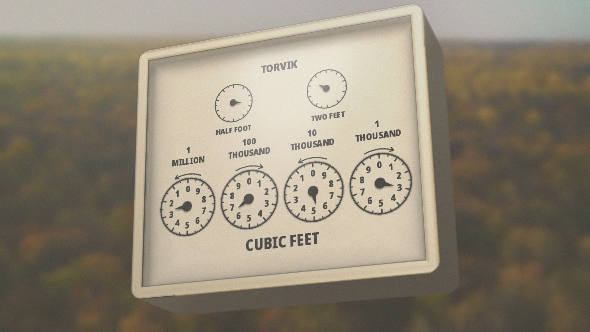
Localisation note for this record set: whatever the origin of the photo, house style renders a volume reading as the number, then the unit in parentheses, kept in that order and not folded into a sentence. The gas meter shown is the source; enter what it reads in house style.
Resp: 265300 (ft³)
